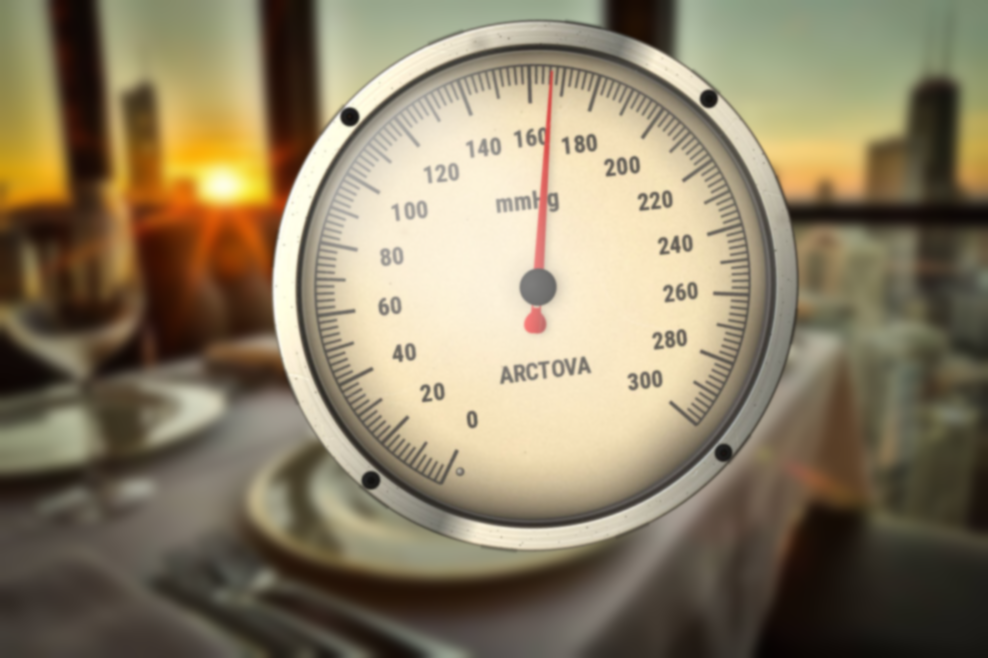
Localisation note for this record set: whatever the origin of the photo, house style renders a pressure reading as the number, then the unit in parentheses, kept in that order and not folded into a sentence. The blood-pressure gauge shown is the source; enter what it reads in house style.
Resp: 166 (mmHg)
